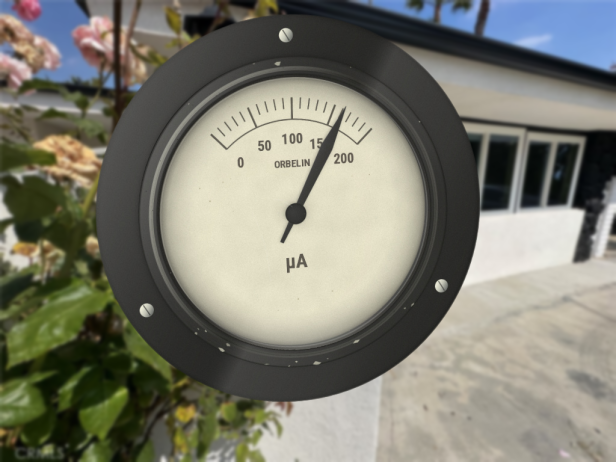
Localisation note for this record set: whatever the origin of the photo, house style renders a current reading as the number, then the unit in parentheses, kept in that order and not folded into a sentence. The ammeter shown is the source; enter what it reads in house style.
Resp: 160 (µA)
